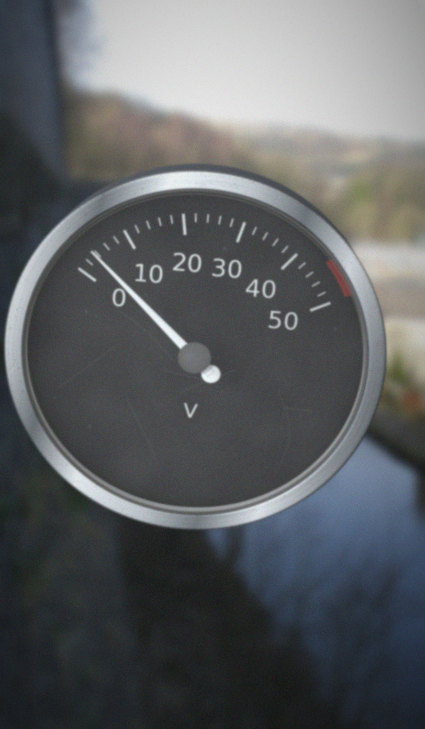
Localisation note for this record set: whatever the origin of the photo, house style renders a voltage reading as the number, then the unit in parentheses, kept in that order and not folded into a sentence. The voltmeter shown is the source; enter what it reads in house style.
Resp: 4 (V)
